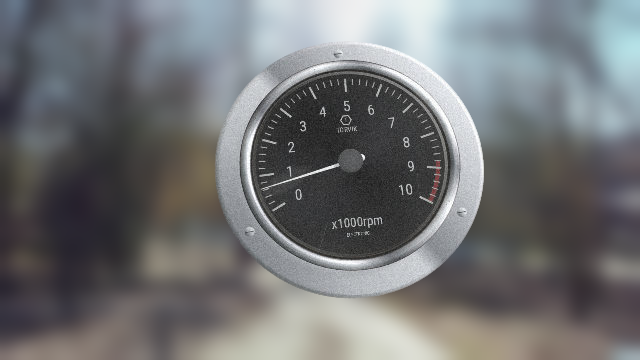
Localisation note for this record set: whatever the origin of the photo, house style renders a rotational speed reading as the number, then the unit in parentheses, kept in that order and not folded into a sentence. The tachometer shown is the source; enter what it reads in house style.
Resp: 600 (rpm)
